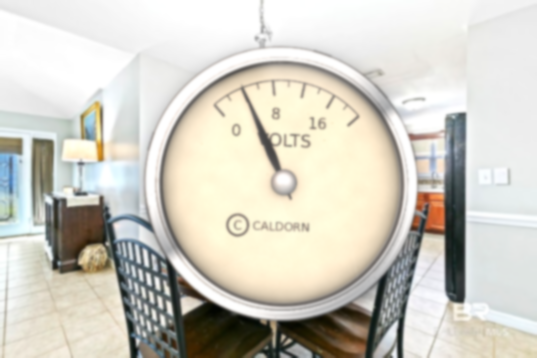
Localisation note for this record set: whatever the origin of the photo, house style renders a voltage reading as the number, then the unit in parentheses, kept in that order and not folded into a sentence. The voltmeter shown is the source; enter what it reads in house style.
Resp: 4 (V)
